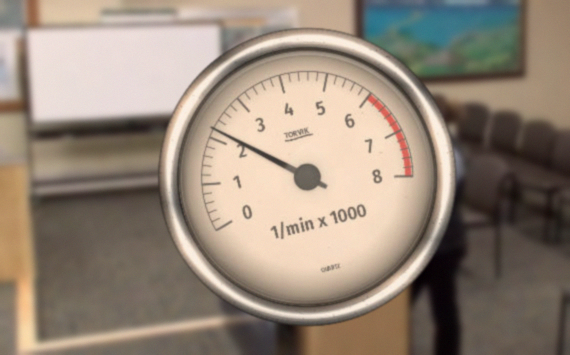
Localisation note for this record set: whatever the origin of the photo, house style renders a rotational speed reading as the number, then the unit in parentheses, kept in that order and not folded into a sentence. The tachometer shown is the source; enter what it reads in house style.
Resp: 2200 (rpm)
